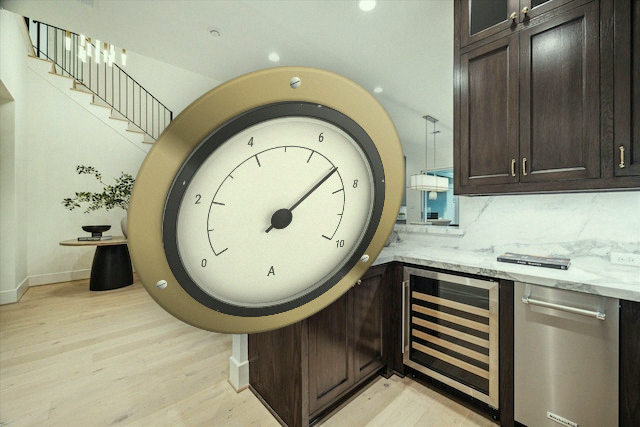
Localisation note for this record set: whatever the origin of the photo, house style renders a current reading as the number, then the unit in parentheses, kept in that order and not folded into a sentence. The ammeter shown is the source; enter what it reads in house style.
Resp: 7 (A)
